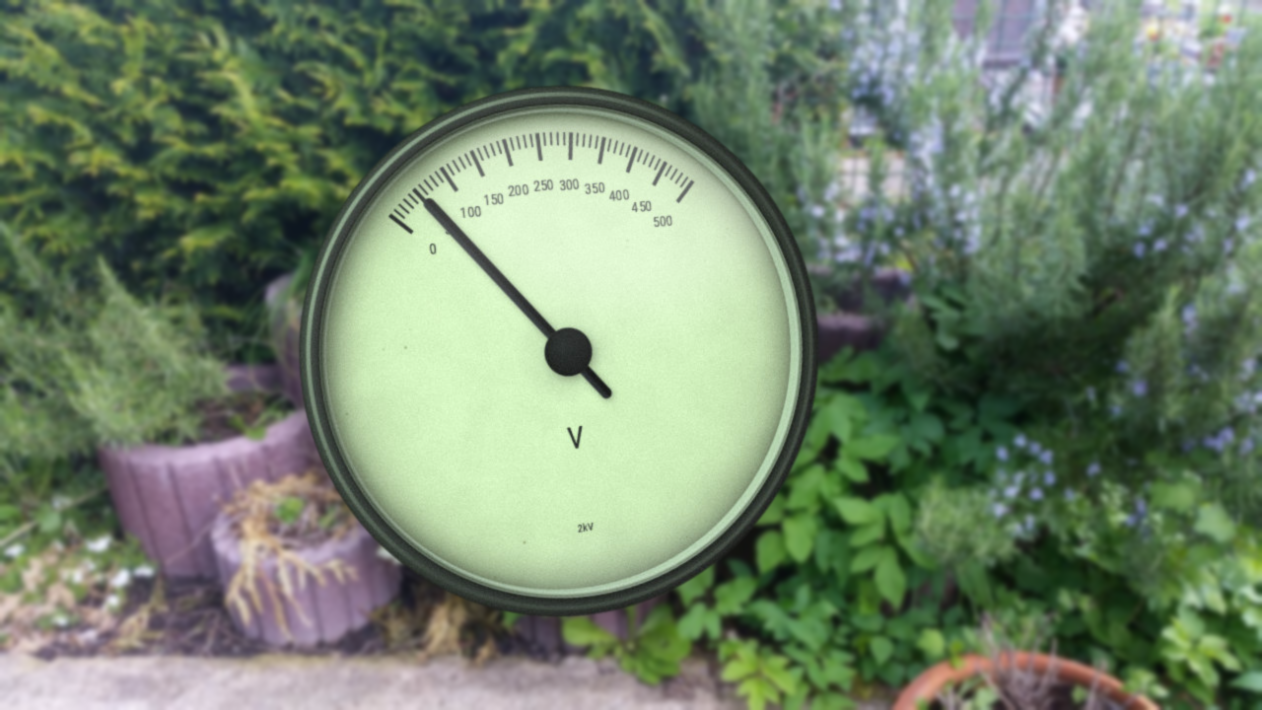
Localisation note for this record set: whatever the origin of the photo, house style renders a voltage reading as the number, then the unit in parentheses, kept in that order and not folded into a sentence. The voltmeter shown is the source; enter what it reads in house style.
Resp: 50 (V)
